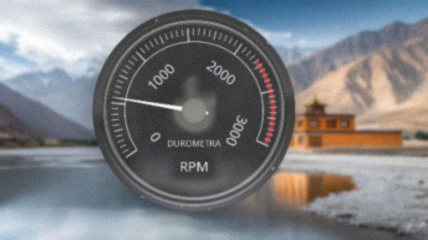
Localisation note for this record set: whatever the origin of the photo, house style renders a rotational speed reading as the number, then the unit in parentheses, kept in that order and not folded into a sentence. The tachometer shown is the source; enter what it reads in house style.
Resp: 550 (rpm)
